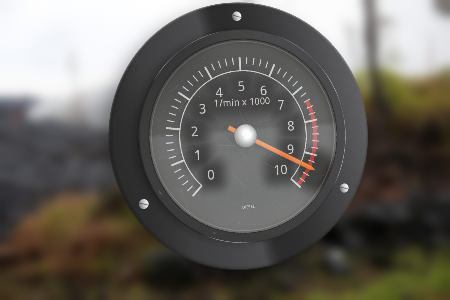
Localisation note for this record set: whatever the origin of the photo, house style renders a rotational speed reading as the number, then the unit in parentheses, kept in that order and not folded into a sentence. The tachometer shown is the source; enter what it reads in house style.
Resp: 9400 (rpm)
